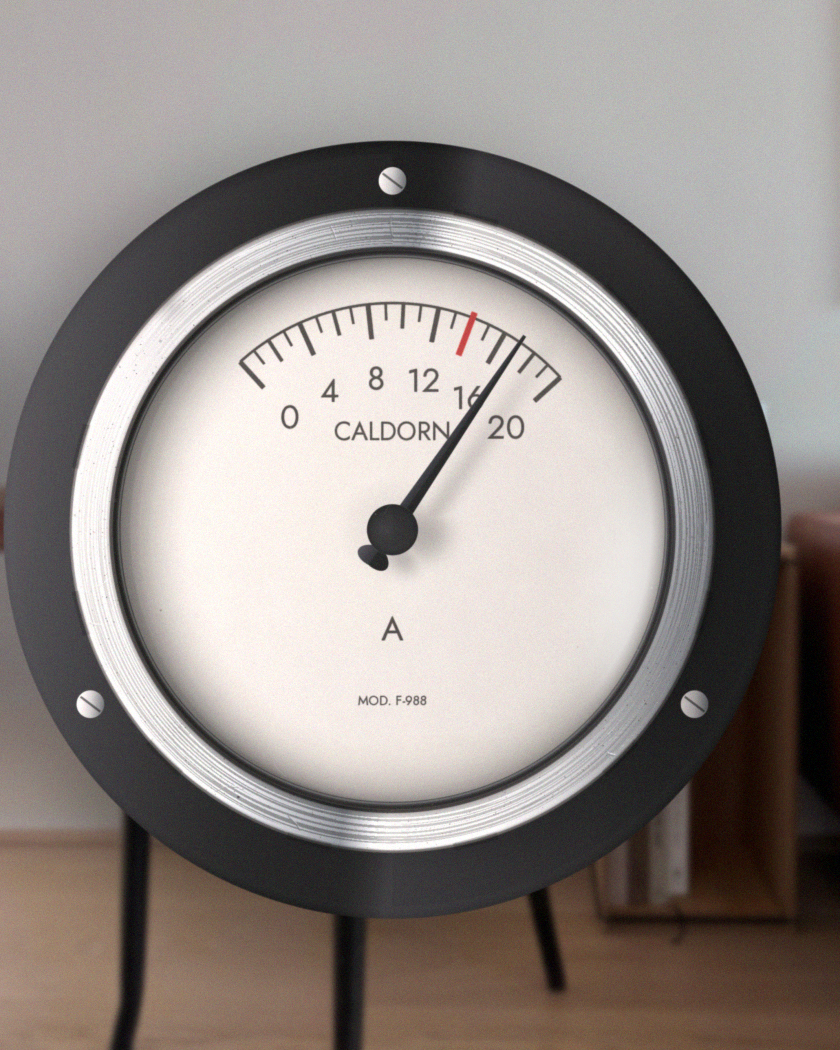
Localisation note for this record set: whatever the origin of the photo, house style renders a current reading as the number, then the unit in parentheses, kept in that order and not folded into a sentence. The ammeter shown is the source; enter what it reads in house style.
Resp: 17 (A)
